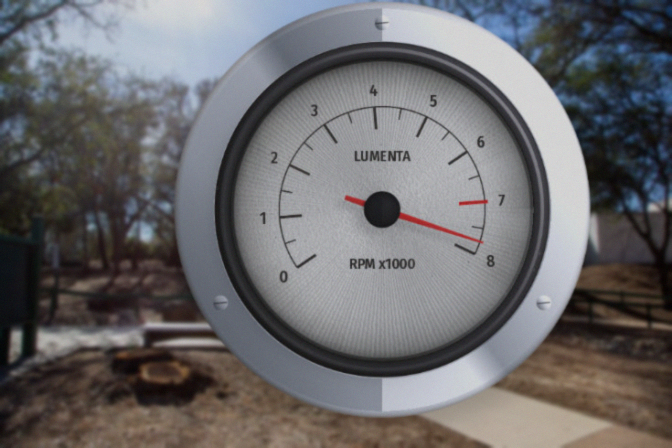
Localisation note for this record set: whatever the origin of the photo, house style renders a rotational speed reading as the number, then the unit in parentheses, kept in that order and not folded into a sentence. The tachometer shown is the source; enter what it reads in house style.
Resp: 7750 (rpm)
